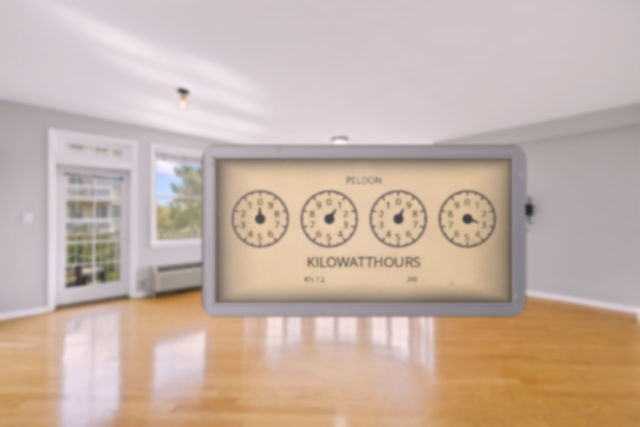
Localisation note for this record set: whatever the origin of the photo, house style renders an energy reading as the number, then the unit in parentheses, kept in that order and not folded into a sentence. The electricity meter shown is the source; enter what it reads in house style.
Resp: 93 (kWh)
